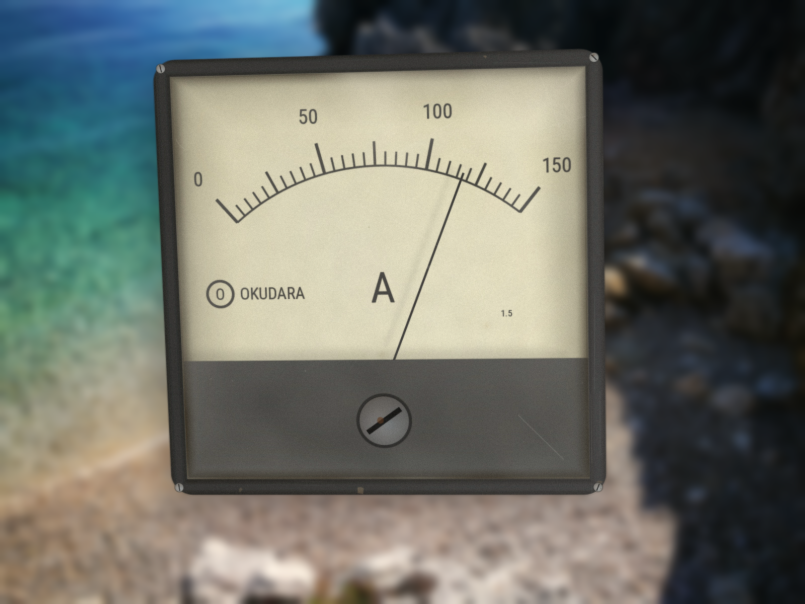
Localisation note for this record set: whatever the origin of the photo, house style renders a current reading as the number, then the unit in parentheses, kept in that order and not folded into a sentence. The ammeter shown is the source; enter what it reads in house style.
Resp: 117.5 (A)
